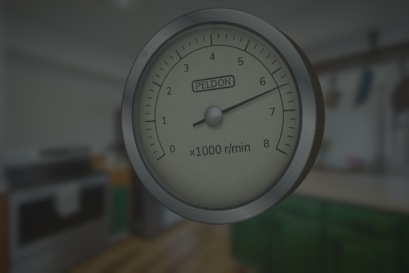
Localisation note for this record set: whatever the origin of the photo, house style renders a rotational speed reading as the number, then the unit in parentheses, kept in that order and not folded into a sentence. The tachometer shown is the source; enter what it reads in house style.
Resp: 6400 (rpm)
